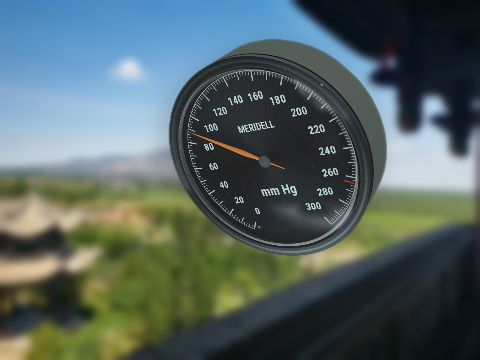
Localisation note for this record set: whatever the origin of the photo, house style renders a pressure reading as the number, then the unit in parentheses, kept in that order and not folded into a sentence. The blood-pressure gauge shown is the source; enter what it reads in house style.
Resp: 90 (mmHg)
